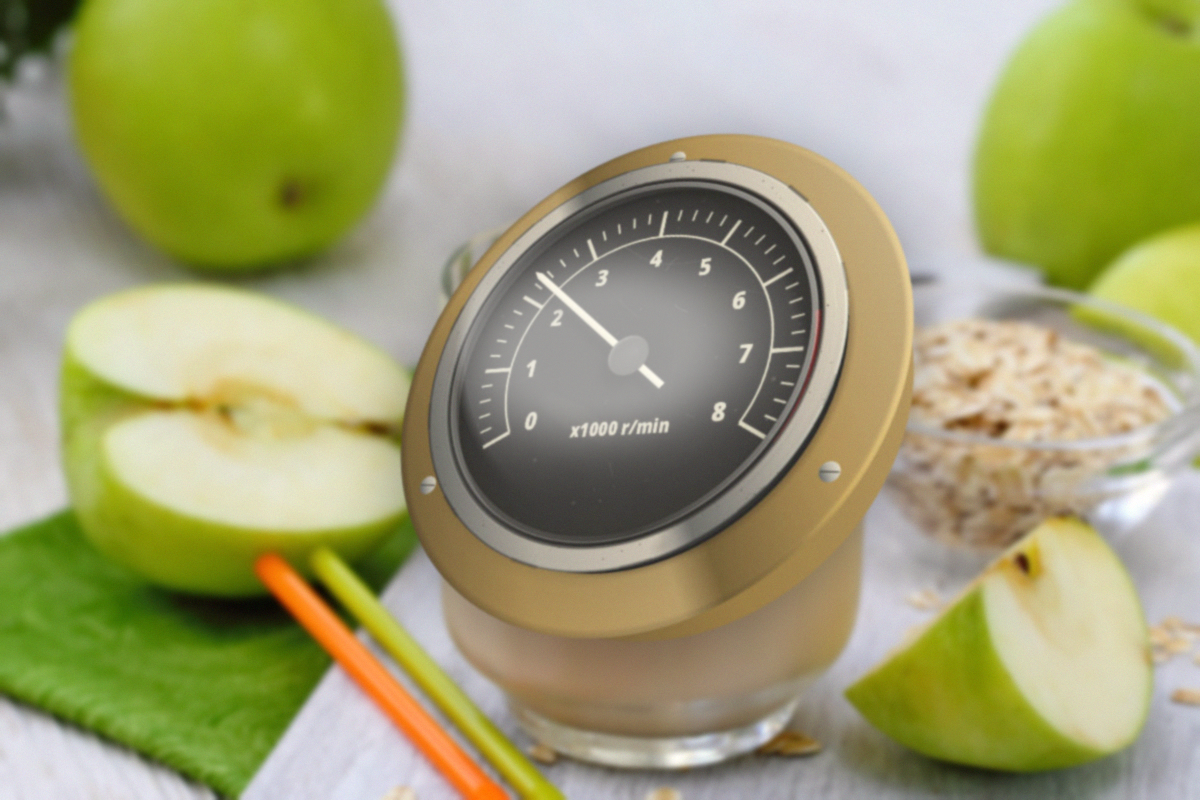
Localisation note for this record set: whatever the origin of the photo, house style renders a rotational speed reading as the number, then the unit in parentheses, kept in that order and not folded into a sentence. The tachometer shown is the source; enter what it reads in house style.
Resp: 2300 (rpm)
